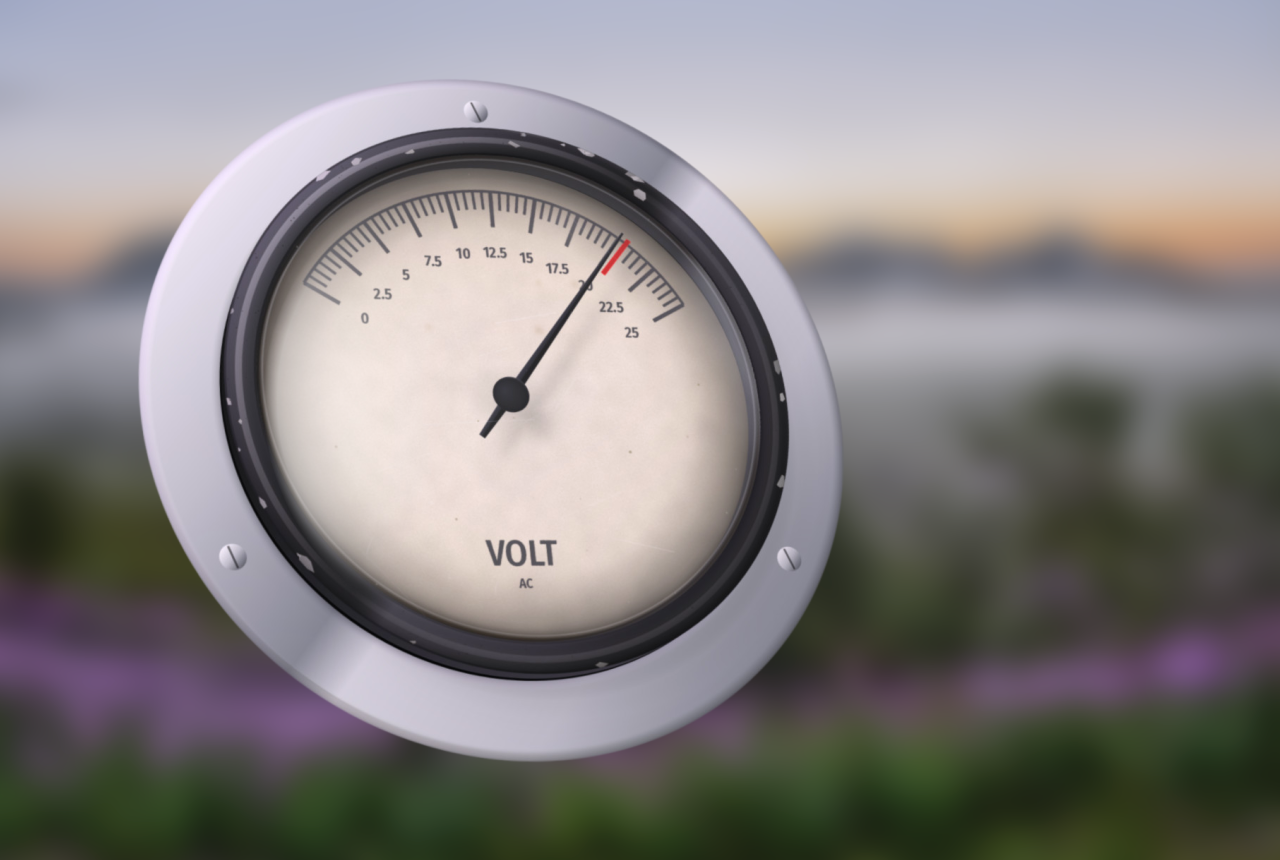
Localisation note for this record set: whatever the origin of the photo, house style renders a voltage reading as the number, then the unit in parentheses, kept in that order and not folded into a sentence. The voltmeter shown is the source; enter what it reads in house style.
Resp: 20 (V)
